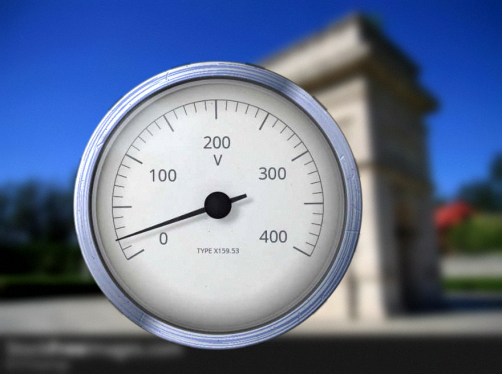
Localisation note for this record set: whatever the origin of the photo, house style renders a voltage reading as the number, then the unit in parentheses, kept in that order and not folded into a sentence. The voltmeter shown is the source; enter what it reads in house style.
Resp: 20 (V)
